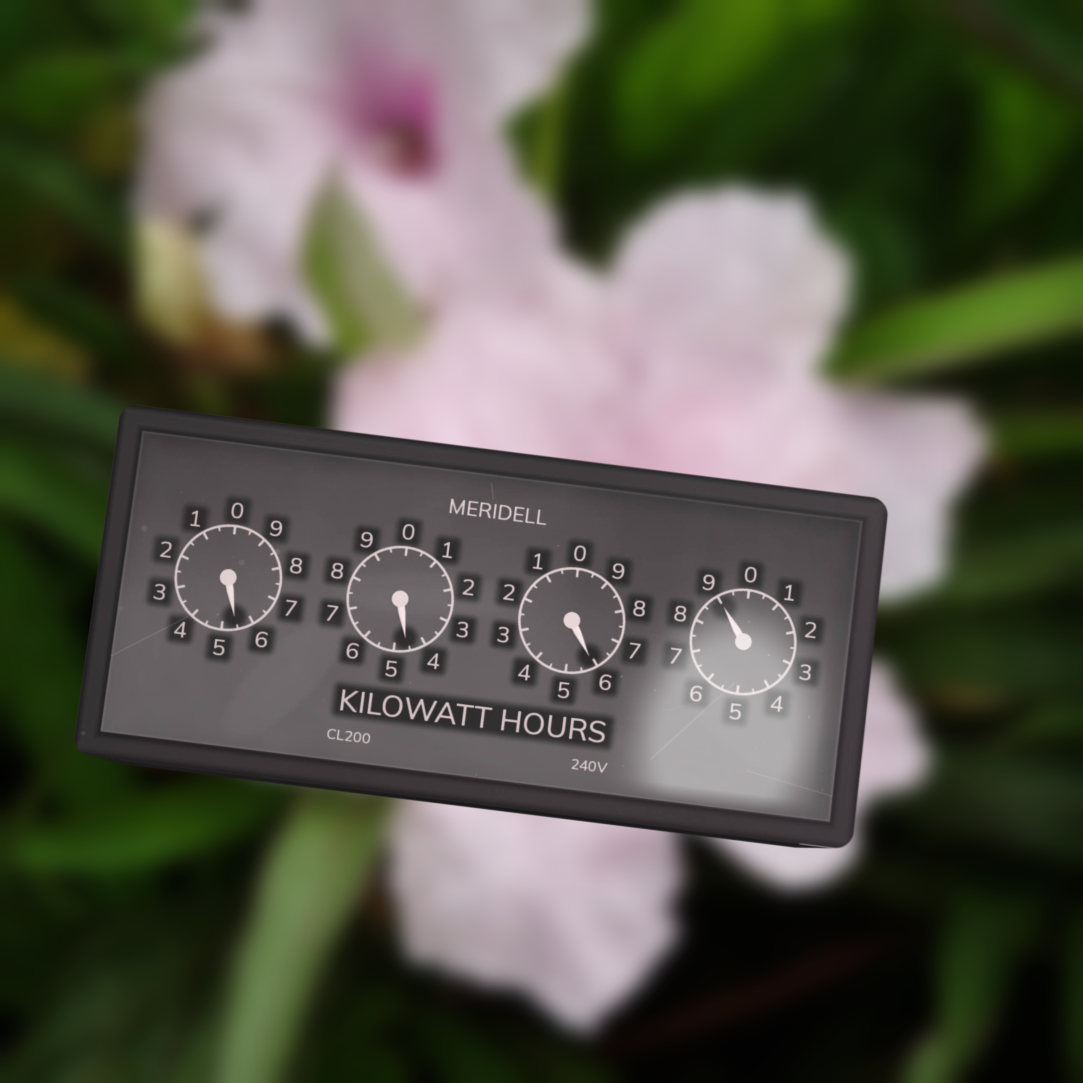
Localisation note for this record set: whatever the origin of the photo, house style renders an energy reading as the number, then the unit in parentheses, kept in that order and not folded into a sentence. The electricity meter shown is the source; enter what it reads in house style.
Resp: 5459 (kWh)
